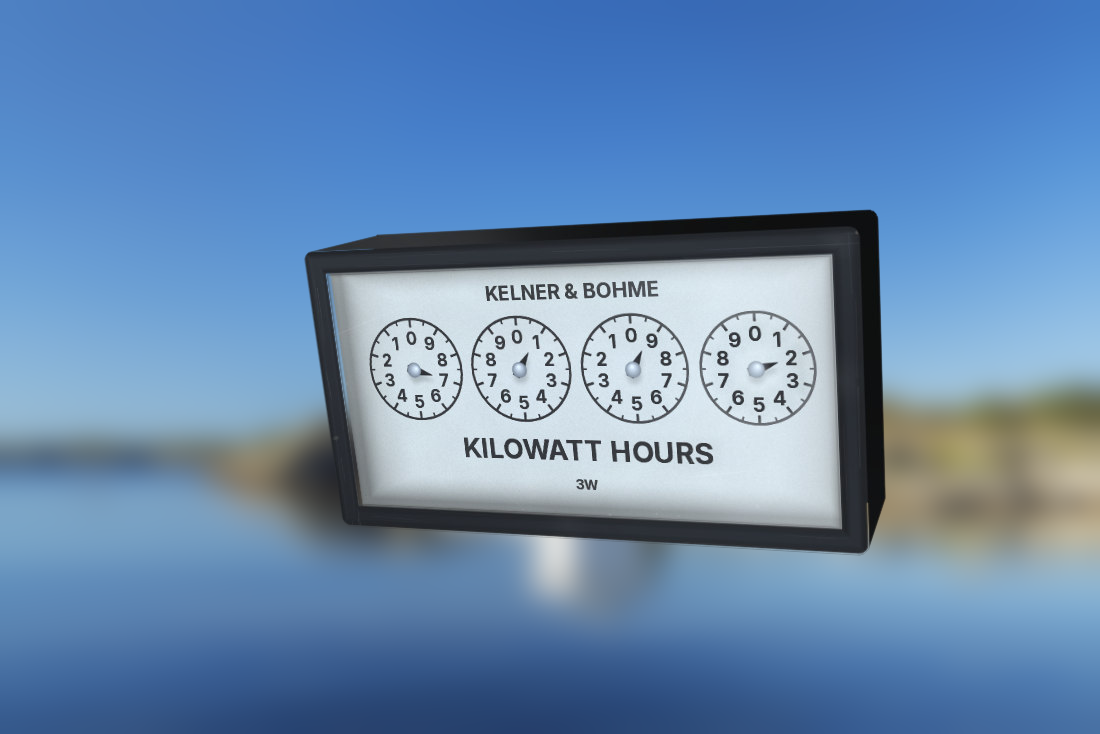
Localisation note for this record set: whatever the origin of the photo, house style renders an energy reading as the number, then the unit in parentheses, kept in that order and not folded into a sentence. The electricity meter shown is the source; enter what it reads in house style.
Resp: 7092 (kWh)
